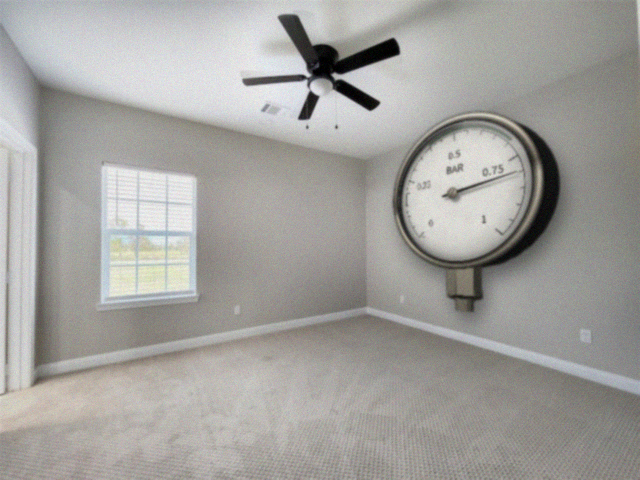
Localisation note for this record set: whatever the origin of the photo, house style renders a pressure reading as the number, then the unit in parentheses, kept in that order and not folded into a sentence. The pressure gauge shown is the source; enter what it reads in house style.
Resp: 0.8 (bar)
